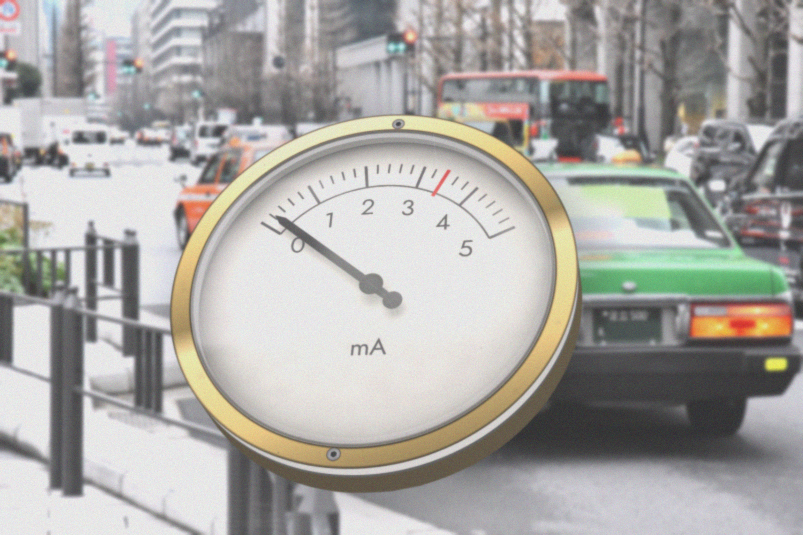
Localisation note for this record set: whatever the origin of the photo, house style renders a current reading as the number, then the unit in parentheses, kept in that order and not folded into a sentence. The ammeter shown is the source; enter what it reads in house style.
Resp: 0.2 (mA)
